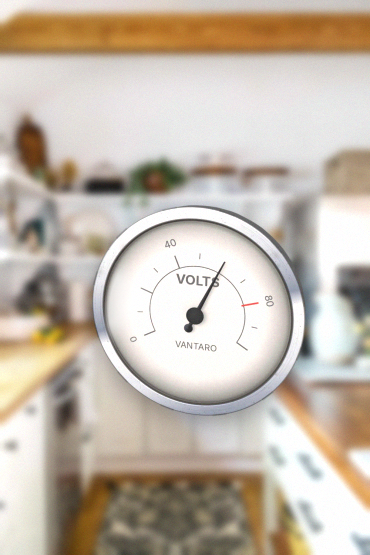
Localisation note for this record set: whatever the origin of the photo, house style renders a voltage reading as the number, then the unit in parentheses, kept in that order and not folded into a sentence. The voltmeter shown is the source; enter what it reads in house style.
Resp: 60 (V)
